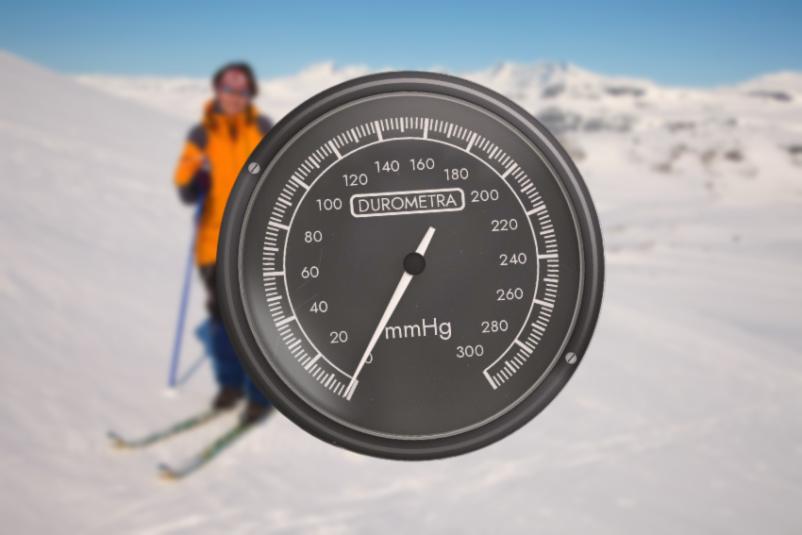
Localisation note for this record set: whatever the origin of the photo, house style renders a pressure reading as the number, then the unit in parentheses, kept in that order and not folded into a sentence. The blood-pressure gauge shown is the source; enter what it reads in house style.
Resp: 2 (mmHg)
